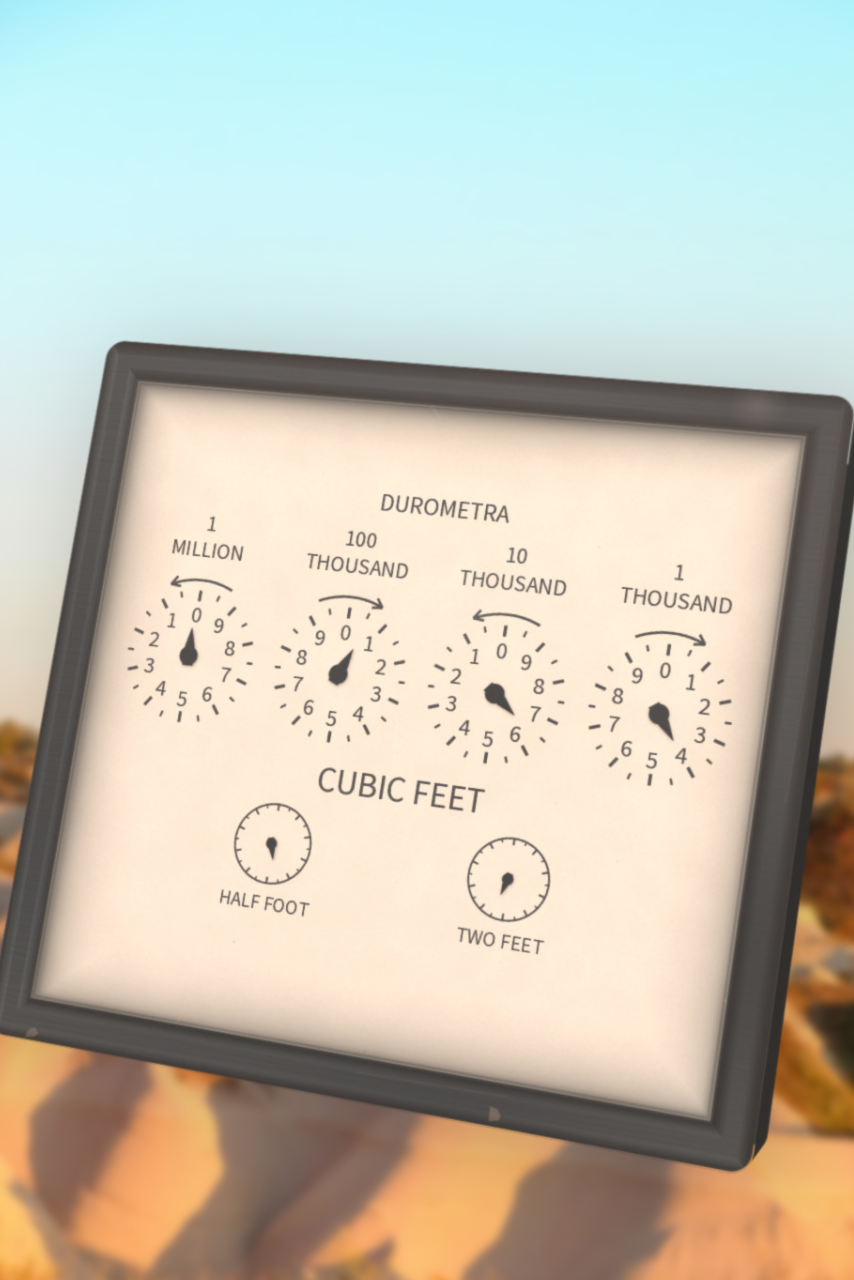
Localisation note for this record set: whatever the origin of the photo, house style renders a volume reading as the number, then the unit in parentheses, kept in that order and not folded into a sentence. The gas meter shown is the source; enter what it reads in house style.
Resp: 6400 (ft³)
